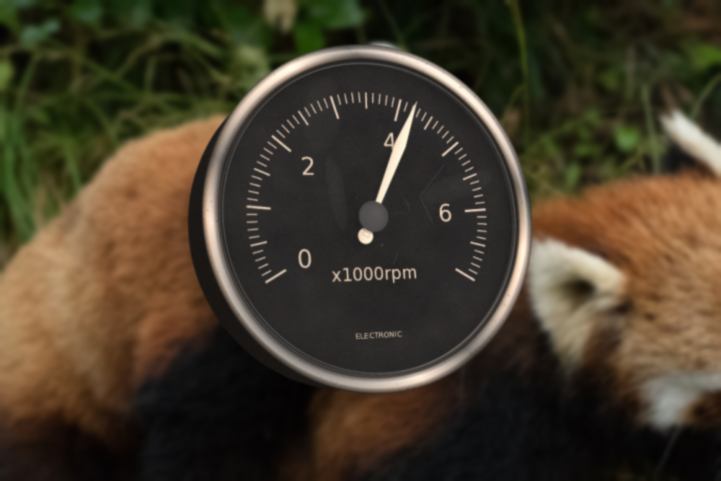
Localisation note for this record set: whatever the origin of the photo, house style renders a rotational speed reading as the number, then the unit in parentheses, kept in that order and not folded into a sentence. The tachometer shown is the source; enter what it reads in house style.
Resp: 4200 (rpm)
